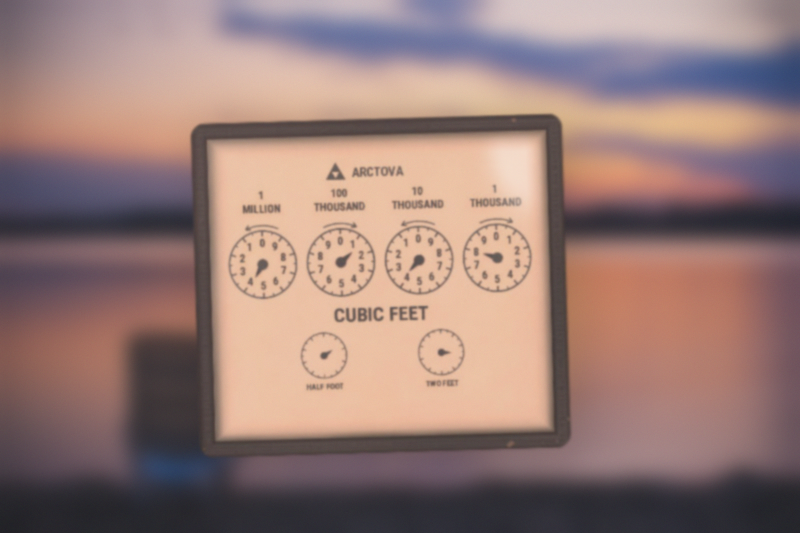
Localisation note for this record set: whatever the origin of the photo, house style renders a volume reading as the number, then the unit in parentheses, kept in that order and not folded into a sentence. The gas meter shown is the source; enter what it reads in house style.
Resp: 413800 (ft³)
